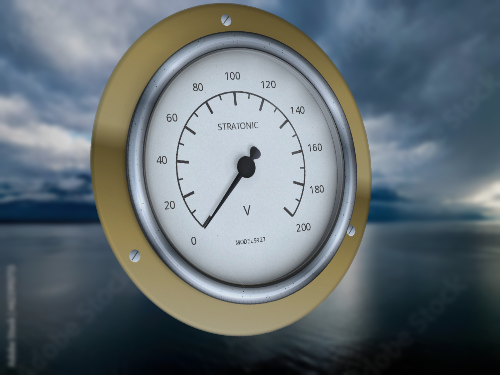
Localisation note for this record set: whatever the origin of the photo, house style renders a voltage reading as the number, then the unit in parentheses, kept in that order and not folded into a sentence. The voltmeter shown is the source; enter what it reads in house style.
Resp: 0 (V)
